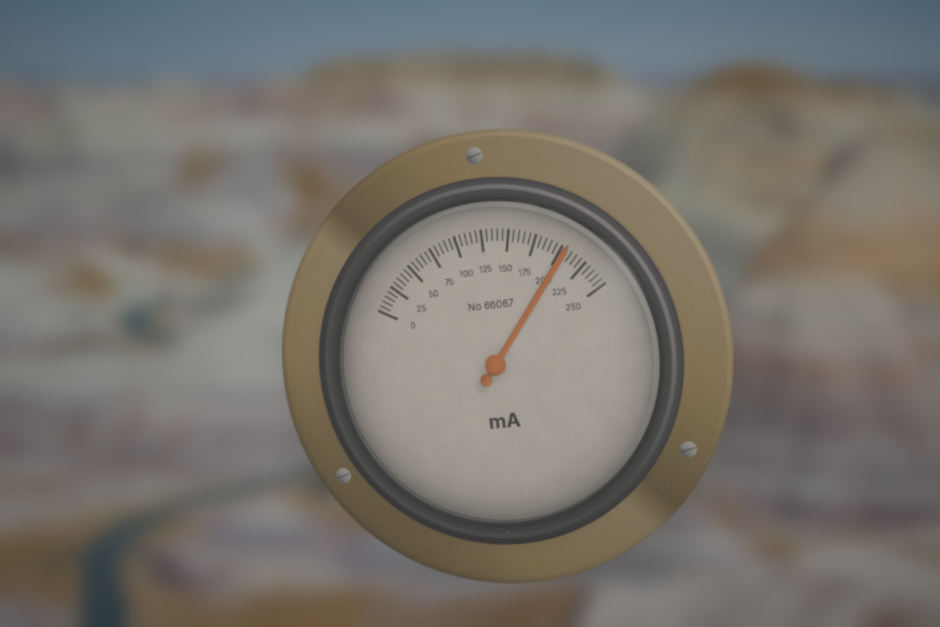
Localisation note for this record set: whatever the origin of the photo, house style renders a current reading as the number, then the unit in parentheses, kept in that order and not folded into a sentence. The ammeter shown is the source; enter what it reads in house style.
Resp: 205 (mA)
